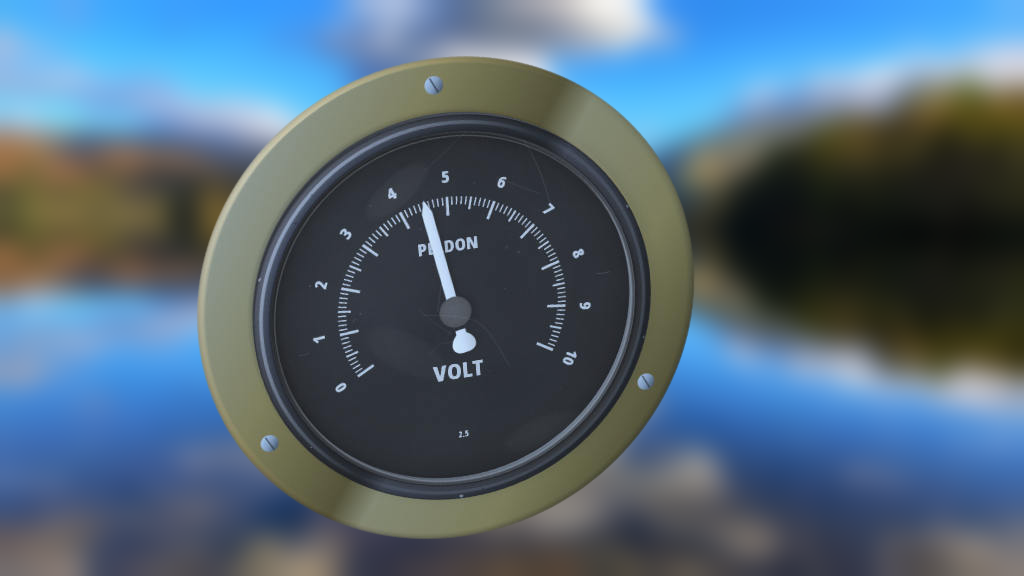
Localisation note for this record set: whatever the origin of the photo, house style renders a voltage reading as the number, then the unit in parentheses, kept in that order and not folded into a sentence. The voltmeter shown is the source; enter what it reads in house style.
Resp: 4.5 (V)
